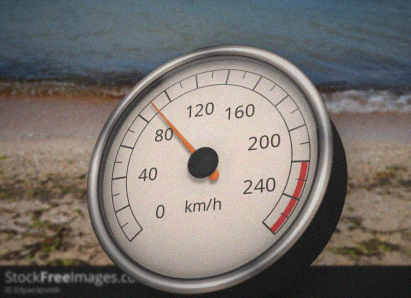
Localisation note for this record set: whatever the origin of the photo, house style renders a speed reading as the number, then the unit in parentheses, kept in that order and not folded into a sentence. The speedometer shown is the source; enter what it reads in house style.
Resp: 90 (km/h)
